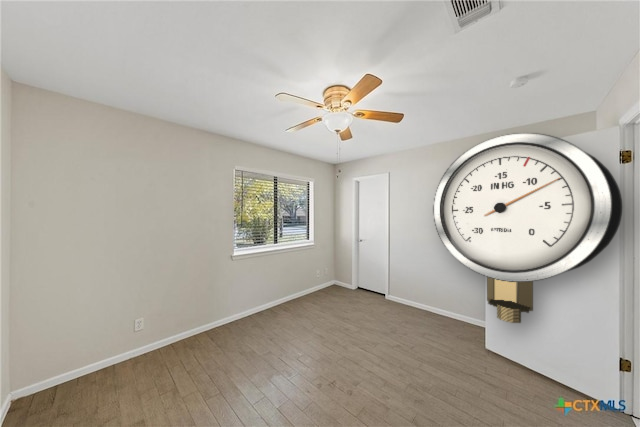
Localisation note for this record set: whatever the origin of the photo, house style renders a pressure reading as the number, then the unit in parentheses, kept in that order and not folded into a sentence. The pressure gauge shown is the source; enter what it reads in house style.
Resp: -8 (inHg)
